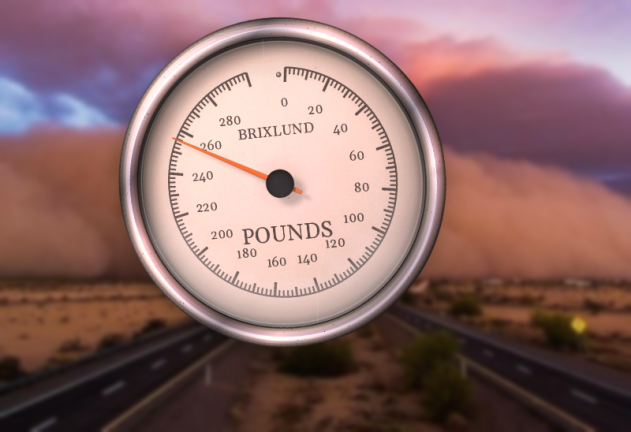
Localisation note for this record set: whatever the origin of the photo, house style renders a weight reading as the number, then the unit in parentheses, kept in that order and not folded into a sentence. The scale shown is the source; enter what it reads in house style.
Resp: 256 (lb)
